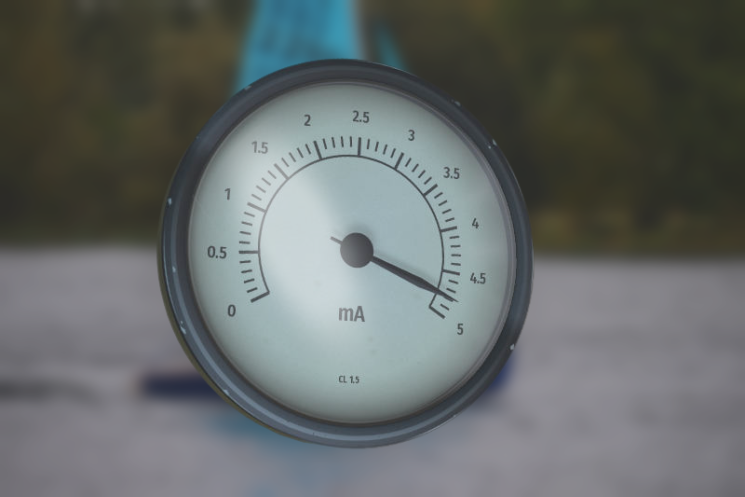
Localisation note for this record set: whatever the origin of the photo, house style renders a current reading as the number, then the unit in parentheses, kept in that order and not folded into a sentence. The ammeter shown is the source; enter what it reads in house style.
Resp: 4.8 (mA)
